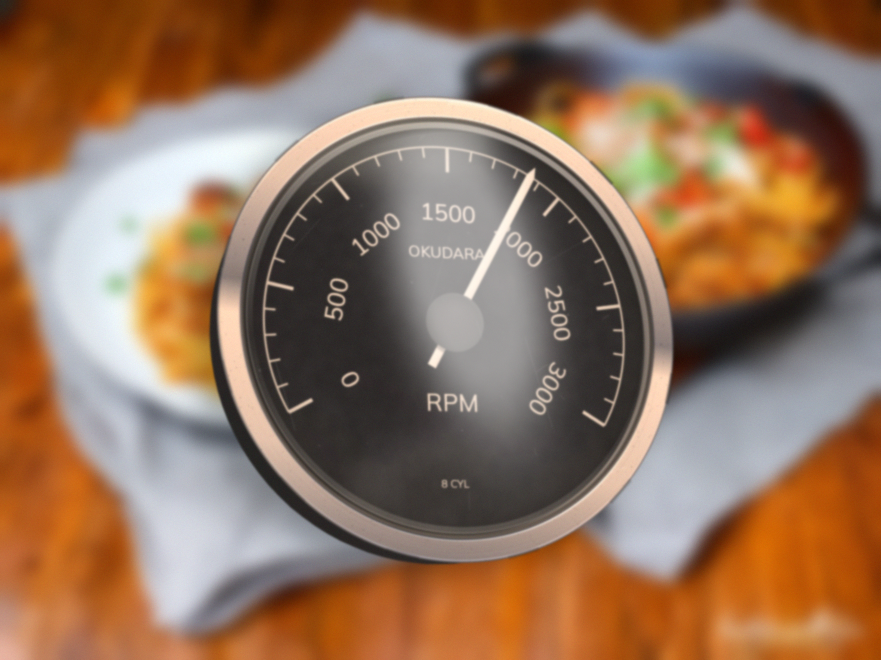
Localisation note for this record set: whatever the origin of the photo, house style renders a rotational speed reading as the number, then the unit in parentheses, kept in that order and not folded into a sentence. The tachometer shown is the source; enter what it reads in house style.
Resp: 1850 (rpm)
